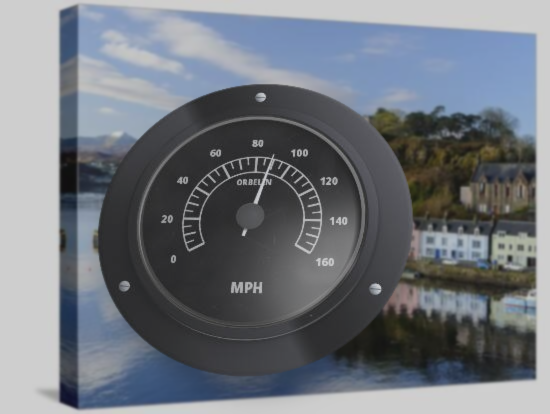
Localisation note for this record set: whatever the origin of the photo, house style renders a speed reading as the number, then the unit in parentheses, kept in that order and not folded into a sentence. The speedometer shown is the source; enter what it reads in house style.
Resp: 90 (mph)
